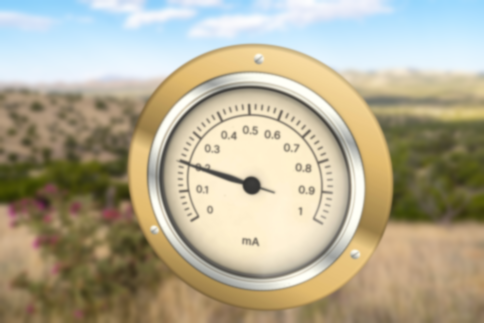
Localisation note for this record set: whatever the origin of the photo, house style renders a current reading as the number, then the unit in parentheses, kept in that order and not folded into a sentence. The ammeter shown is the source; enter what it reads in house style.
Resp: 0.2 (mA)
